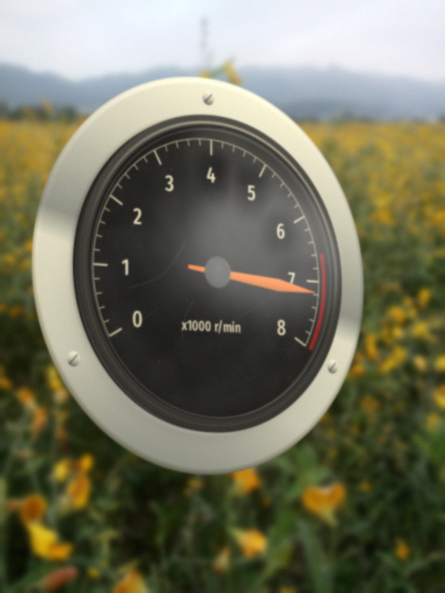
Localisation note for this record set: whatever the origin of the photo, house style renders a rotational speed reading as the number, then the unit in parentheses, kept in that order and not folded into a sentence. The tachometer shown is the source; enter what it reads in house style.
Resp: 7200 (rpm)
